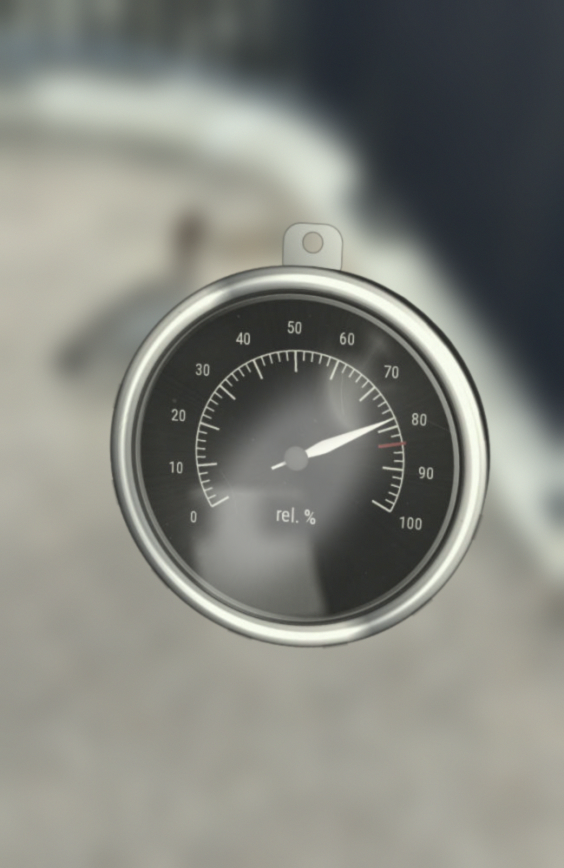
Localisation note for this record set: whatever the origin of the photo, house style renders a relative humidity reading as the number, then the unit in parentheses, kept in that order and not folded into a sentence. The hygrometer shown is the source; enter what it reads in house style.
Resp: 78 (%)
